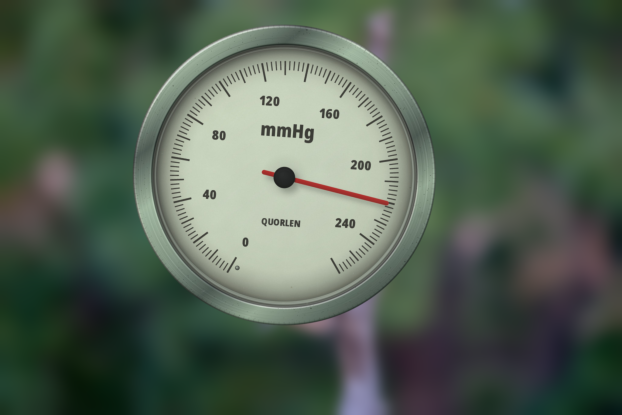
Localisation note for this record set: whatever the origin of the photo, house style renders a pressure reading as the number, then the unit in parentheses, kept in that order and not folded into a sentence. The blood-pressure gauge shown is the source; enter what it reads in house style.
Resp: 220 (mmHg)
